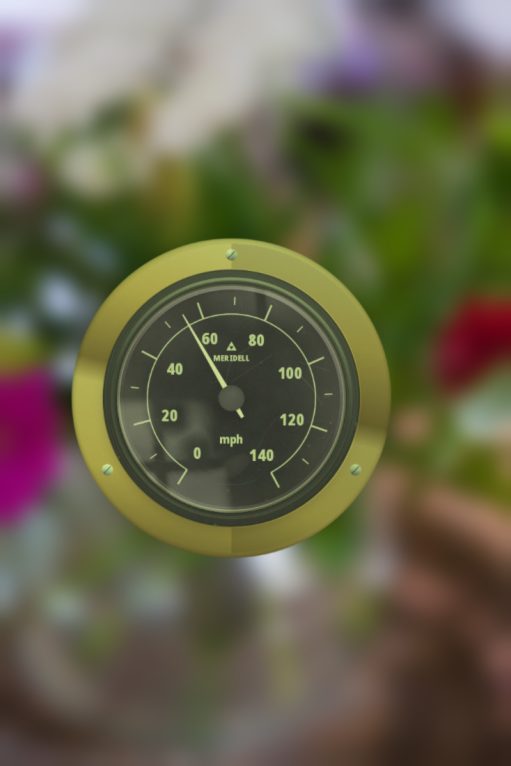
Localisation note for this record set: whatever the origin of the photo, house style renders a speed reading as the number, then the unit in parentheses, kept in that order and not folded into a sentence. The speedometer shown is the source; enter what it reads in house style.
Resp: 55 (mph)
